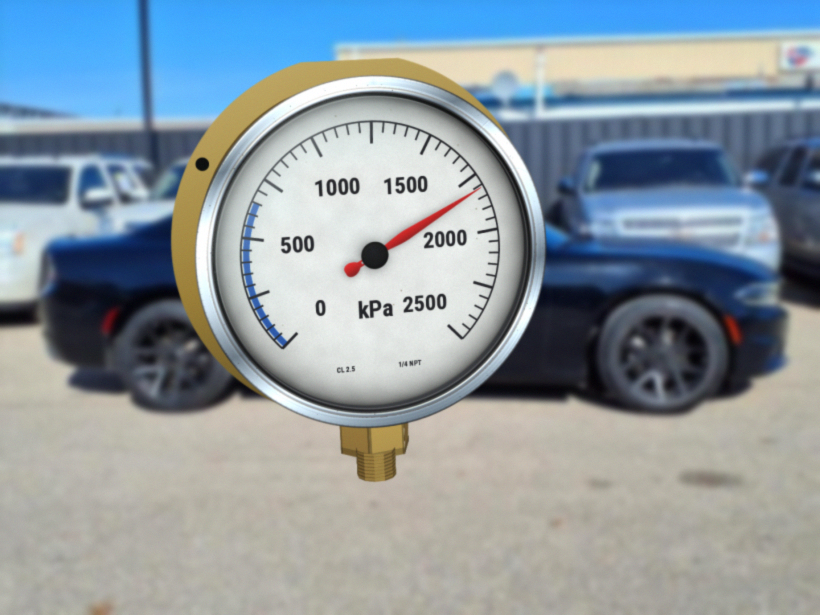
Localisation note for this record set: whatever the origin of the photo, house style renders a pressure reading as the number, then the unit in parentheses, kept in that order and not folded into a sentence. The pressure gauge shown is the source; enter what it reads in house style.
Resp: 1800 (kPa)
